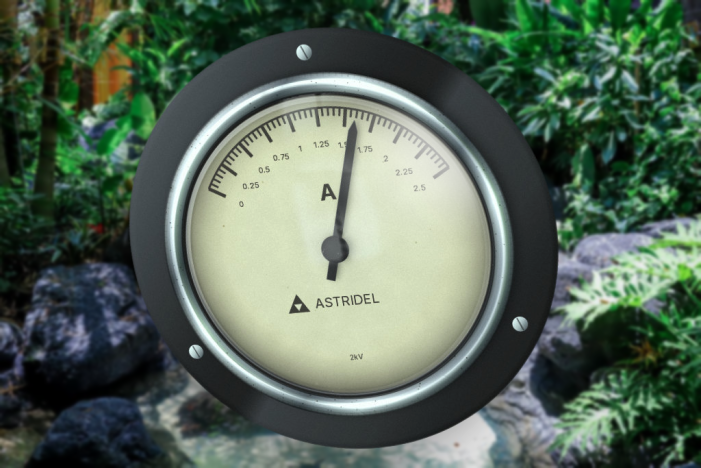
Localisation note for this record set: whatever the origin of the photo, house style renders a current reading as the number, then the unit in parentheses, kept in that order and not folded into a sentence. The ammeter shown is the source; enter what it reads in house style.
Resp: 1.6 (A)
